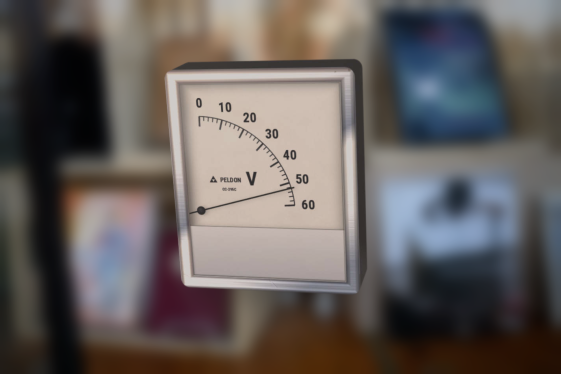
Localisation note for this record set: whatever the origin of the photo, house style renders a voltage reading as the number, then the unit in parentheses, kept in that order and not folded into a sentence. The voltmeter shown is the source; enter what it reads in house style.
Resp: 52 (V)
